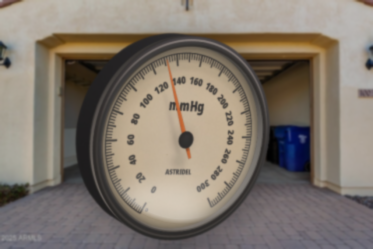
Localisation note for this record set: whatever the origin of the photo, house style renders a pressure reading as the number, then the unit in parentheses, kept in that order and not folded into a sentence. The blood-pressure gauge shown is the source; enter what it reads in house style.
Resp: 130 (mmHg)
